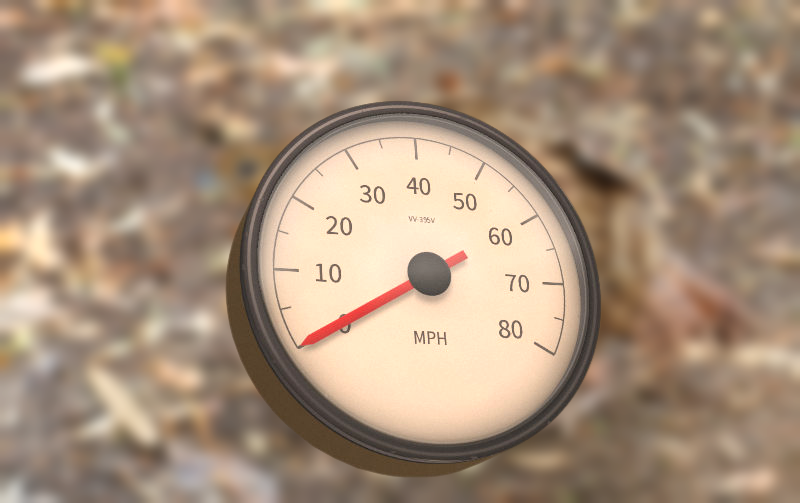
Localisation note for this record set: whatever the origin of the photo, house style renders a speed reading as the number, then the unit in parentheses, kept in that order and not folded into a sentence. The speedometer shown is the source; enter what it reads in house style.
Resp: 0 (mph)
